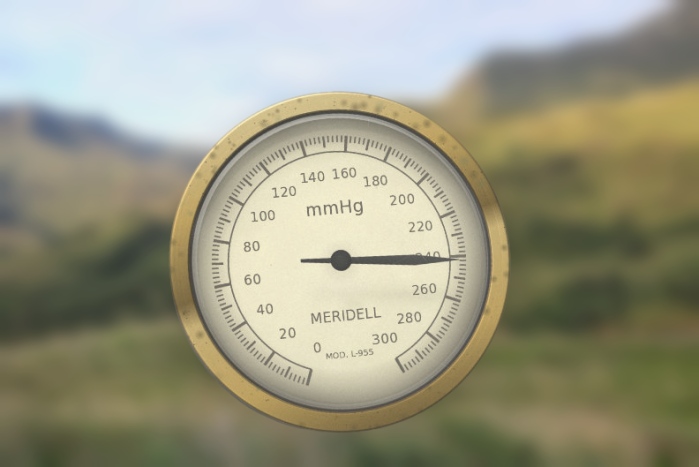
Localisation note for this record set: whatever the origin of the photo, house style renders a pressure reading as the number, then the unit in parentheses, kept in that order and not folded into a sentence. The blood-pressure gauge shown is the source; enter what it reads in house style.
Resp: 242 (mmHg)
